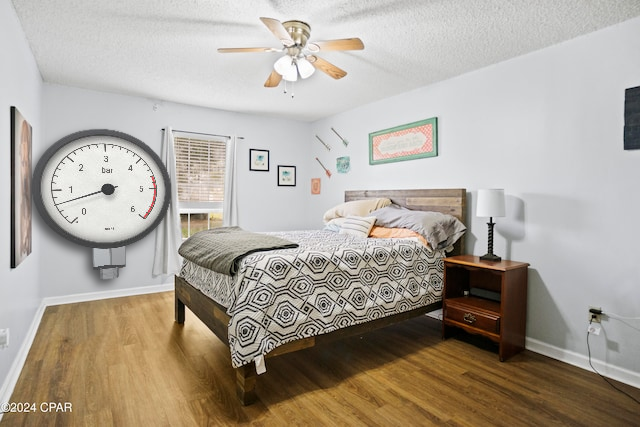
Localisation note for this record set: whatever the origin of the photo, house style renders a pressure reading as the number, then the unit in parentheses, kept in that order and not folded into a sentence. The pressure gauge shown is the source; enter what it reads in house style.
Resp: 0.6 (bar)
